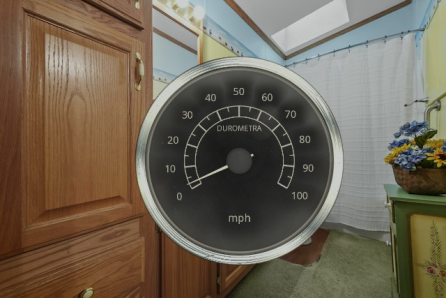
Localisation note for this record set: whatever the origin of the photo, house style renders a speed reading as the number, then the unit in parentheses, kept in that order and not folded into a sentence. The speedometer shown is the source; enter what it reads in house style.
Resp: 2.5 (mph)
